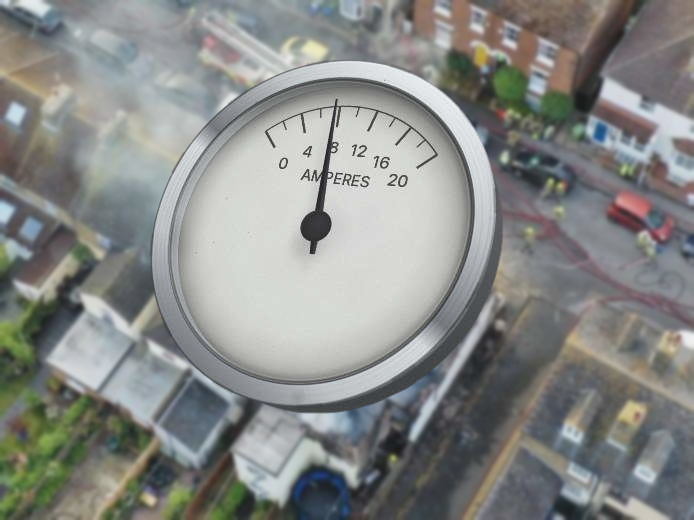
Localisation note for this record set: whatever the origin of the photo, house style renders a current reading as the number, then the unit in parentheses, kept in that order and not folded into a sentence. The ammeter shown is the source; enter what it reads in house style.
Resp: 8 (A)
